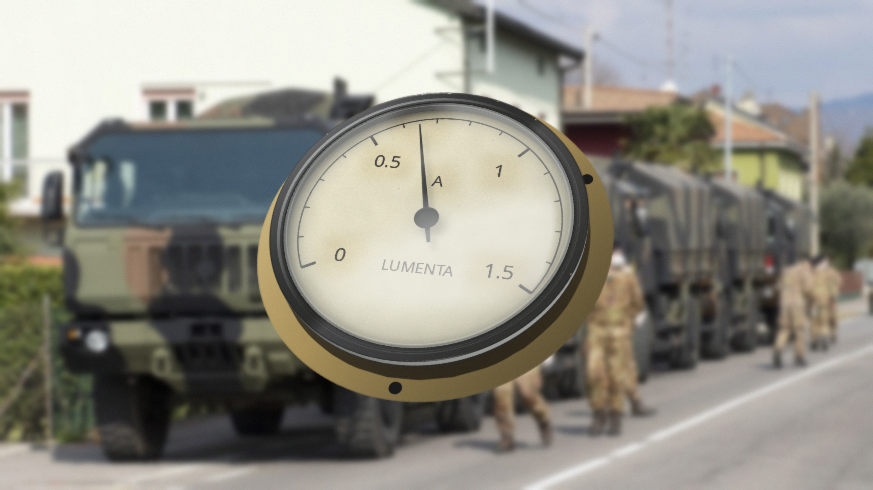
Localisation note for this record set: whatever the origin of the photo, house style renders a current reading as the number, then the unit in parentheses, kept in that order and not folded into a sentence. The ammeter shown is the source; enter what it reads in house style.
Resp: 0.65 (A)
